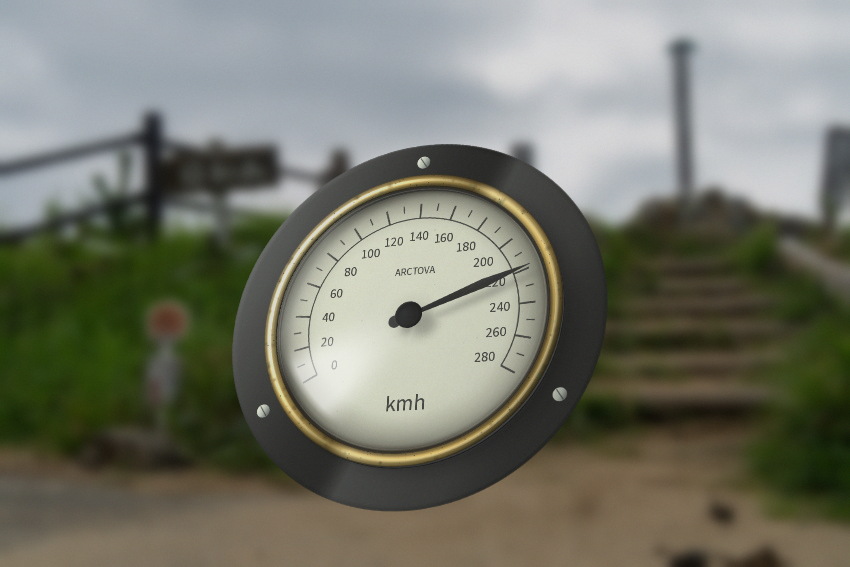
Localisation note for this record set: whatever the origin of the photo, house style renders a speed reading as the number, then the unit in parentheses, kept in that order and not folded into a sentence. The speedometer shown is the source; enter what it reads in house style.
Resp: 220 (km/h)
